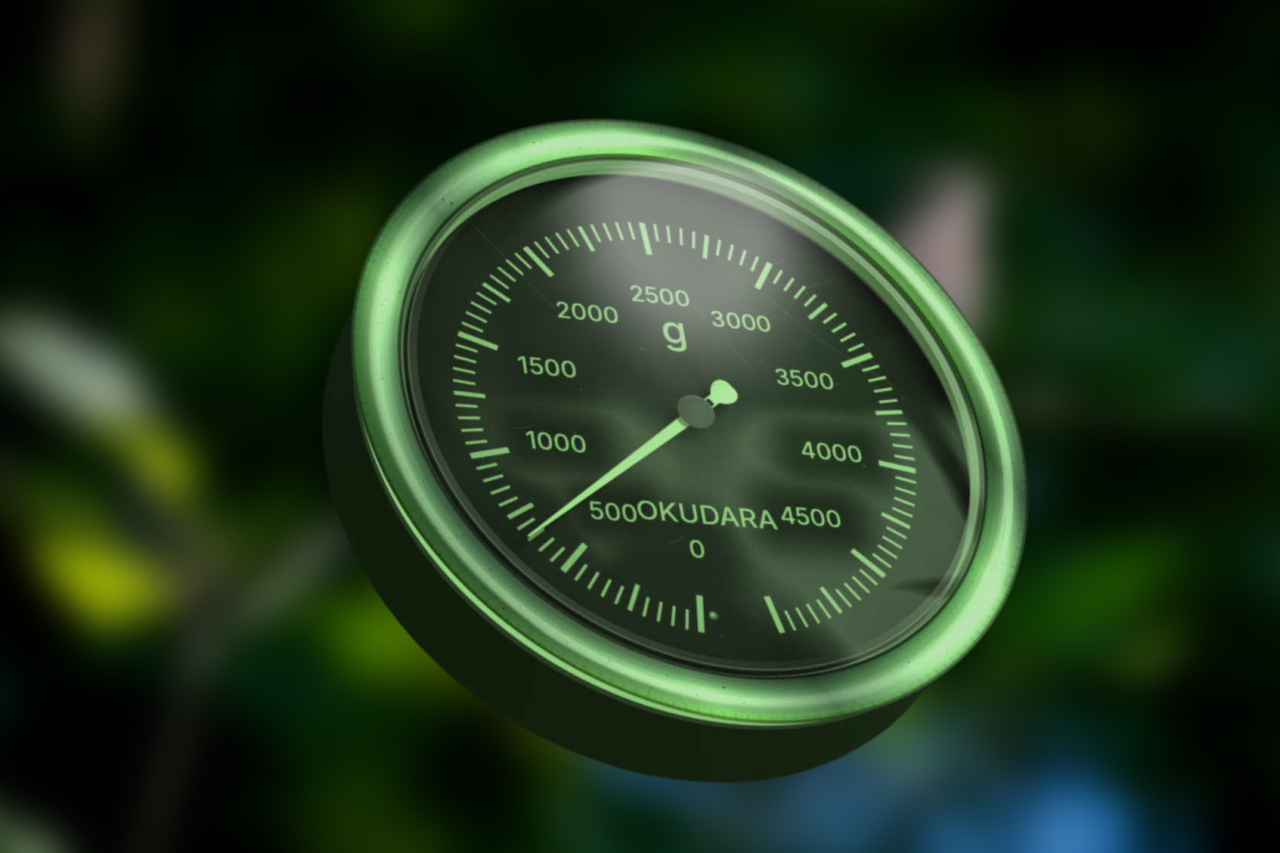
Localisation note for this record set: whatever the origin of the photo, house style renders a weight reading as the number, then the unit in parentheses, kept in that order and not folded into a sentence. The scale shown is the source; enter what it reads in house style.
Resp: 650 (g)
